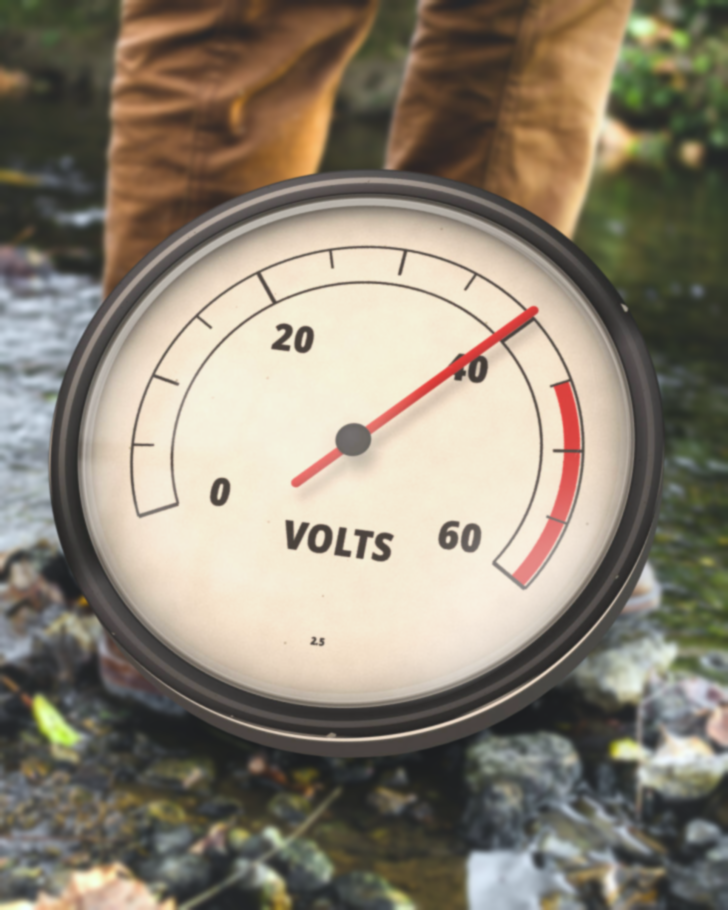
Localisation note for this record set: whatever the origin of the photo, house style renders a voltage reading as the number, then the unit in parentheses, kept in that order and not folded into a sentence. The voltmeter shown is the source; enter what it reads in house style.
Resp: 40 (V)
